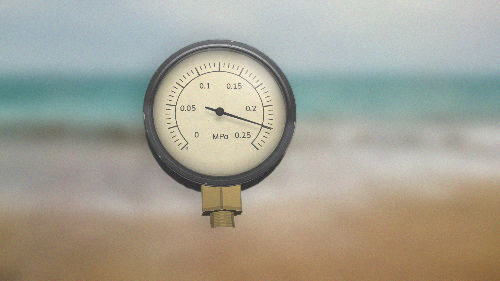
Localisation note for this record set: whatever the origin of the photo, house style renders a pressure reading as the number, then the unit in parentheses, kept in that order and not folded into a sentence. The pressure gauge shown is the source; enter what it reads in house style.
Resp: 0.225 (MPa)
